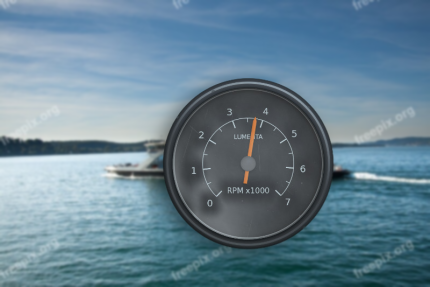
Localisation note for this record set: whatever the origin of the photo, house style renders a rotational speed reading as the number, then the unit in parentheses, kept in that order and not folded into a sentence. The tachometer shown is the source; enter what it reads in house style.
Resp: 3750 (rpm)
